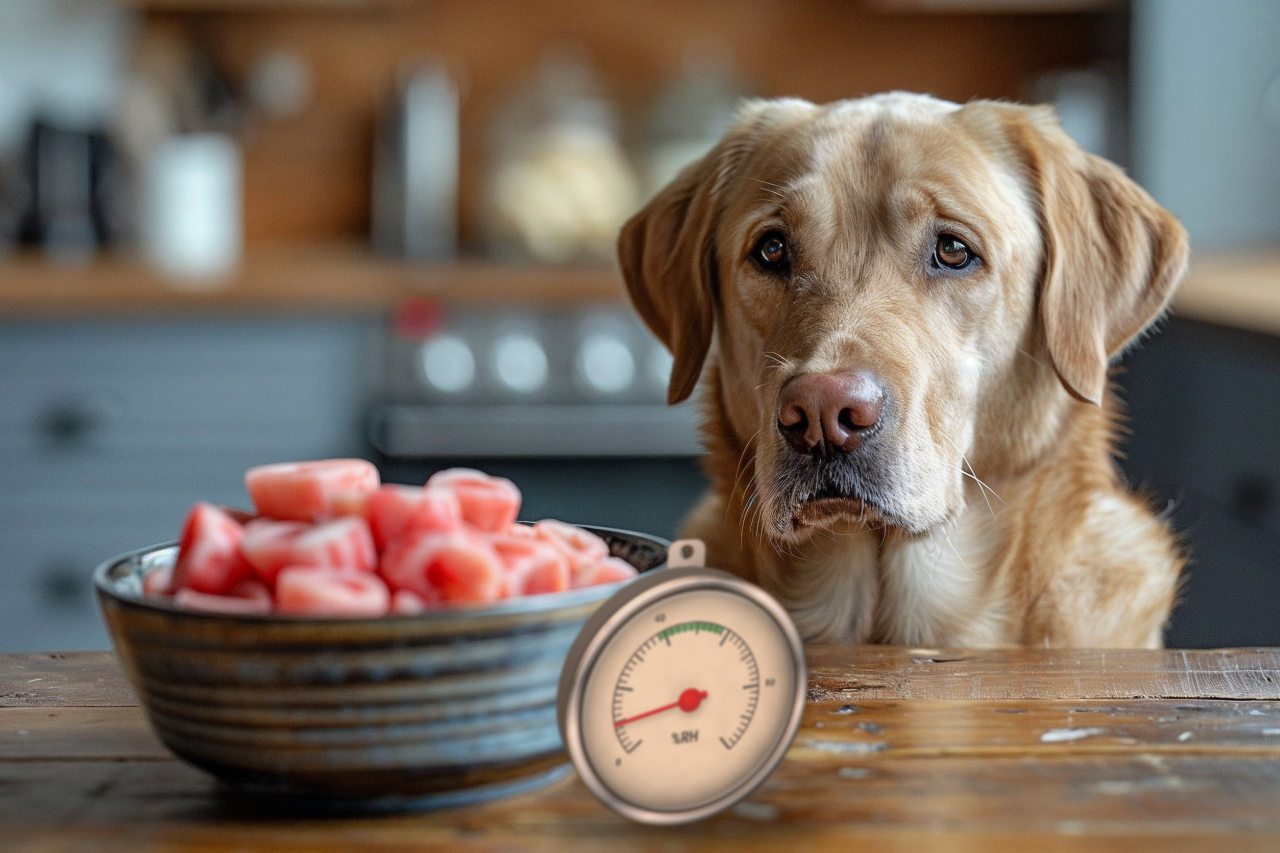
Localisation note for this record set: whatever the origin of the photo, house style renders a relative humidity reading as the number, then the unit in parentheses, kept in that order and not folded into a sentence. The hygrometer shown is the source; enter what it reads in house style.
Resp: 10 (%)
